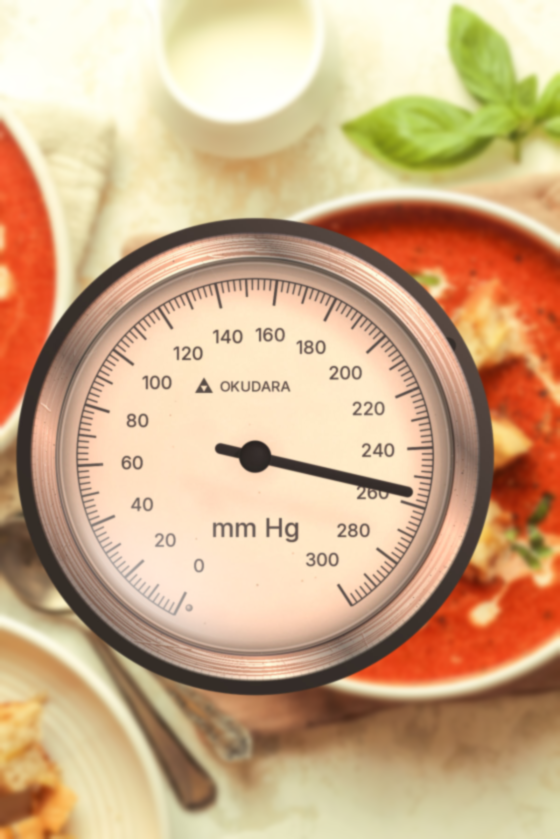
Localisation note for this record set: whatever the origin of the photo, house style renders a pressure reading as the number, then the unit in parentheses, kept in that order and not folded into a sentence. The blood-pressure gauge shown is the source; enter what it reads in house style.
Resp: 256 (mmHg)
